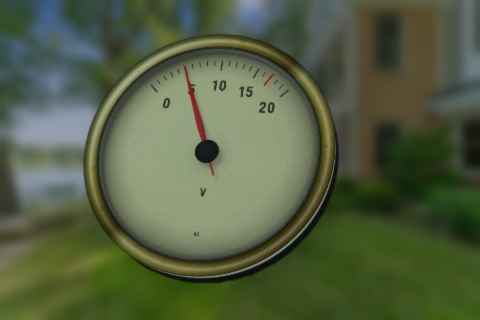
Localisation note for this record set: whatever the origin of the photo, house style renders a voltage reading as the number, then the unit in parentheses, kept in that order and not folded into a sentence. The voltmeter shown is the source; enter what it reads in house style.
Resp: 5 (V)
